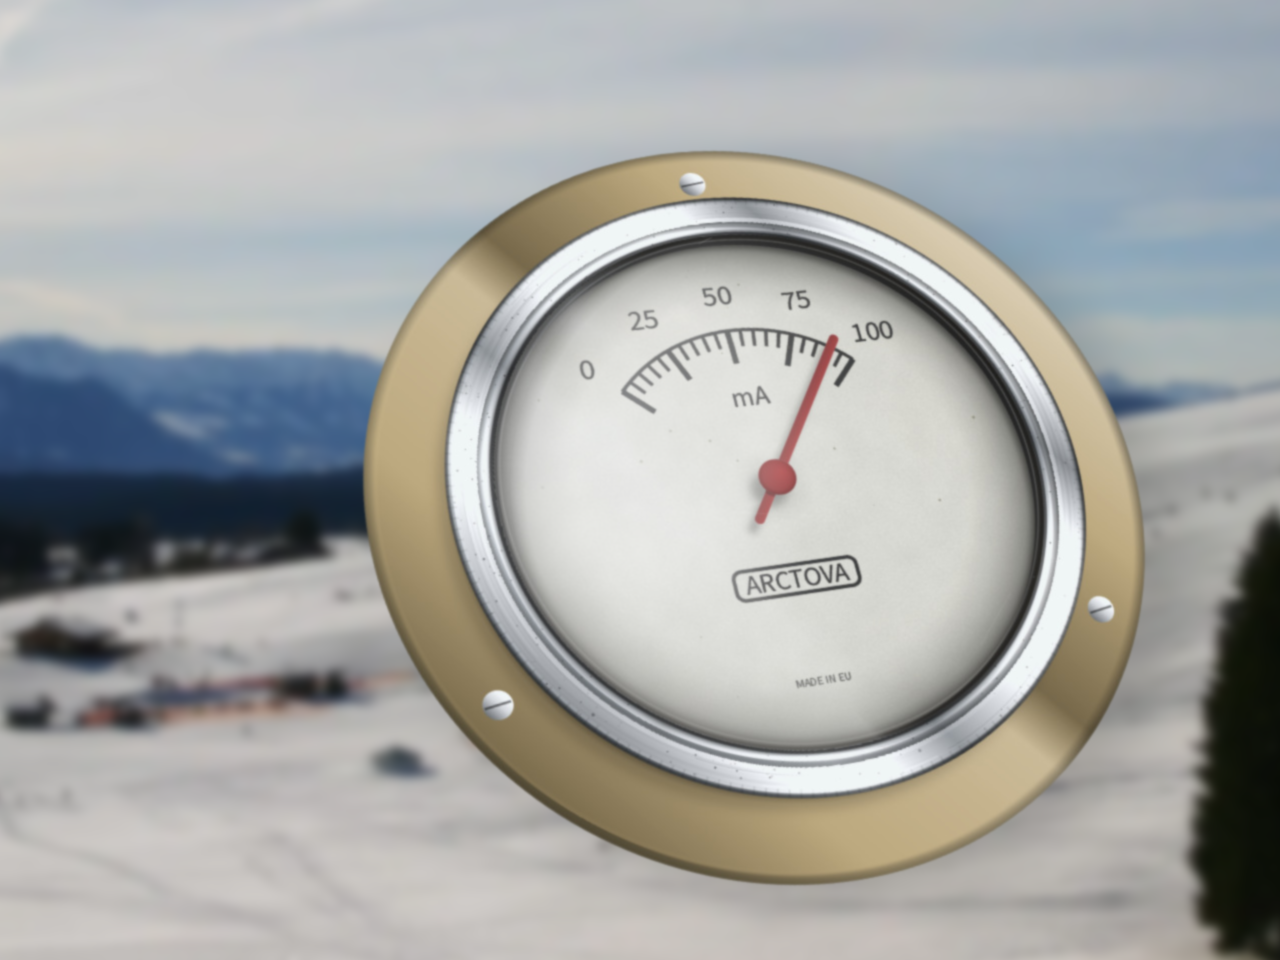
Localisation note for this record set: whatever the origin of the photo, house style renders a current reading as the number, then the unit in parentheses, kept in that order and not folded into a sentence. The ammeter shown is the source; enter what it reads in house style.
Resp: 90 (mA)
